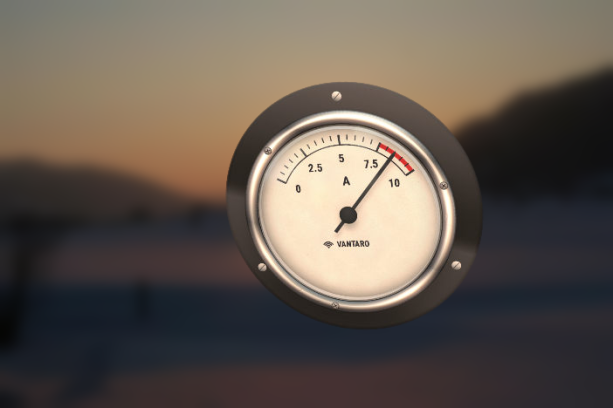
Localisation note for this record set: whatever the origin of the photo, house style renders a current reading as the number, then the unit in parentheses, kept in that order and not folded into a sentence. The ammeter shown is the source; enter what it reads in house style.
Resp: 8.5 (A)
